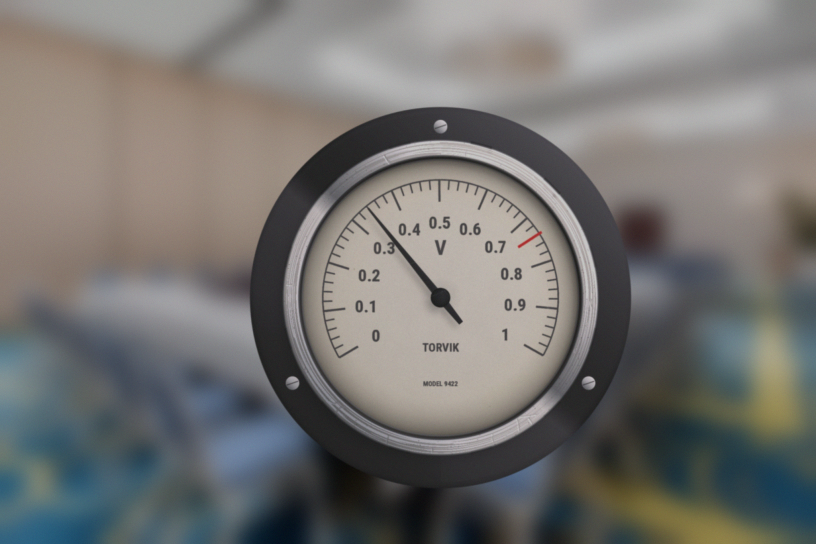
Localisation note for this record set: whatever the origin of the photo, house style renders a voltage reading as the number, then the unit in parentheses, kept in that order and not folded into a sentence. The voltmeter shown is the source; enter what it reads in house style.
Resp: 0.34 (V)
